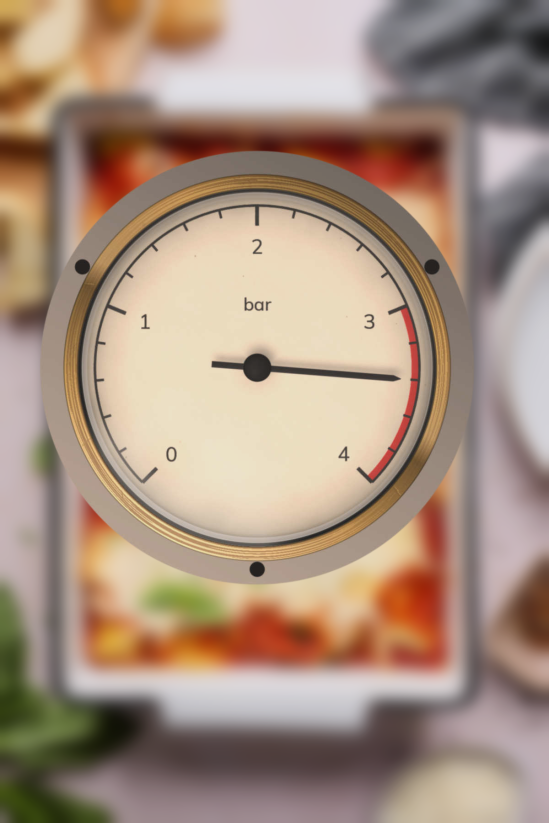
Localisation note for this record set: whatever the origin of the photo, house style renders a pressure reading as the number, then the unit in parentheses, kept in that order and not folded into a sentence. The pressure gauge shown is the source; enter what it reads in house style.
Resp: 3.4 (bar)
